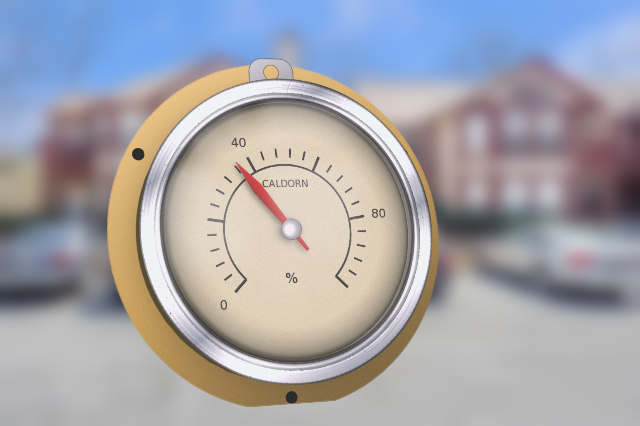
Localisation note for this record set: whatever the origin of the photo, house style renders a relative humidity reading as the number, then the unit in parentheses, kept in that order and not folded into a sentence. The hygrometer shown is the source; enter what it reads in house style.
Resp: 36 (%)
